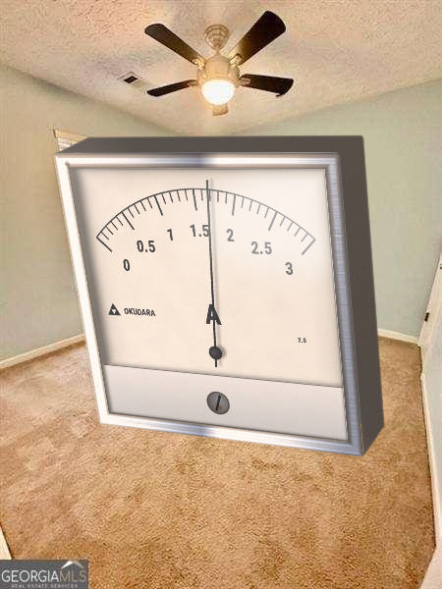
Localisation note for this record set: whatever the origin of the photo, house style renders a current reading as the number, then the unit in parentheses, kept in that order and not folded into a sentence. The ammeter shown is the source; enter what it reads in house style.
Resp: 1.7 (A)
